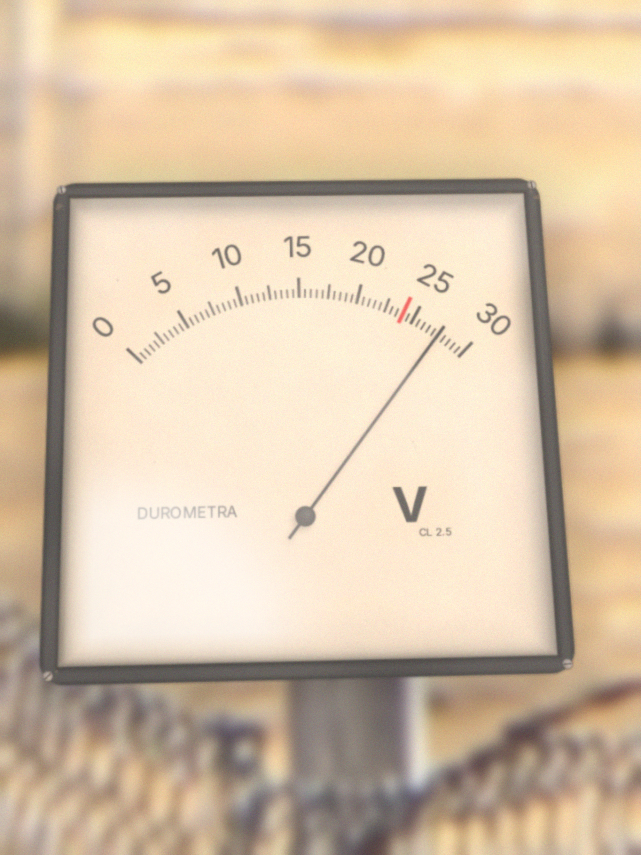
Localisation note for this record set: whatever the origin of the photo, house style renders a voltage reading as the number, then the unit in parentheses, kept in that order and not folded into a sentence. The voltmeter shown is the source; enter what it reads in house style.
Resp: 27.5 (V)
